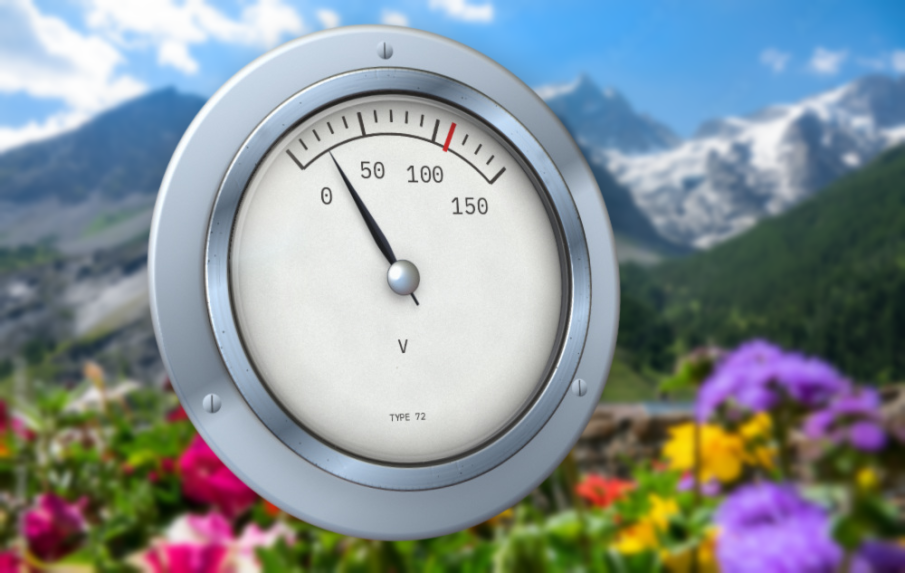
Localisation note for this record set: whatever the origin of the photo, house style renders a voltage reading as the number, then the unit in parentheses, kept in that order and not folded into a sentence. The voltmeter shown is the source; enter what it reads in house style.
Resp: 20 (V)
